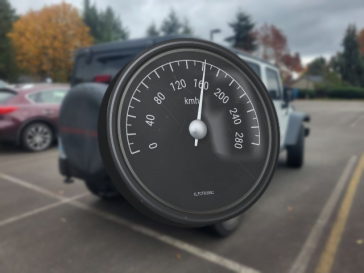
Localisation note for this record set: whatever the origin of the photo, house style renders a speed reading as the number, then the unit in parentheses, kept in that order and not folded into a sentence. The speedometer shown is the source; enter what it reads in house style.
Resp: 160 (km/h)
